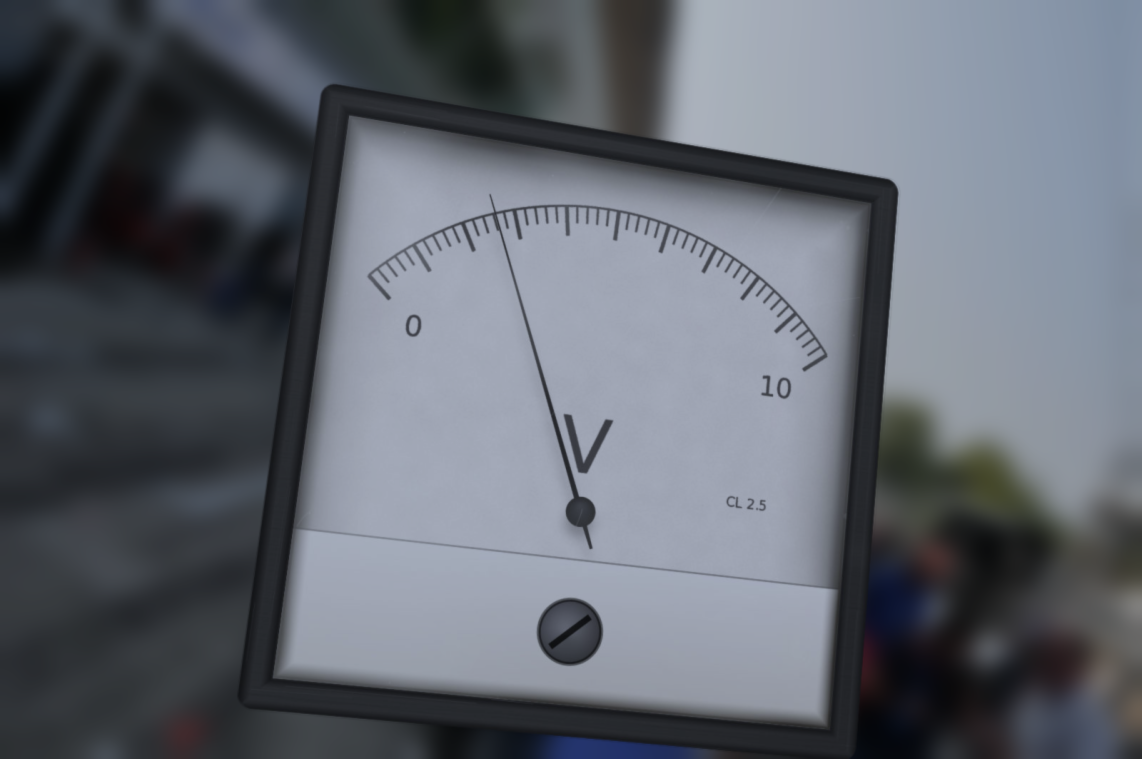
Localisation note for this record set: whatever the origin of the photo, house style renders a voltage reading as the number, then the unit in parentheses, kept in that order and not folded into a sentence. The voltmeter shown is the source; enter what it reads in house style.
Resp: 2.6 (V)
